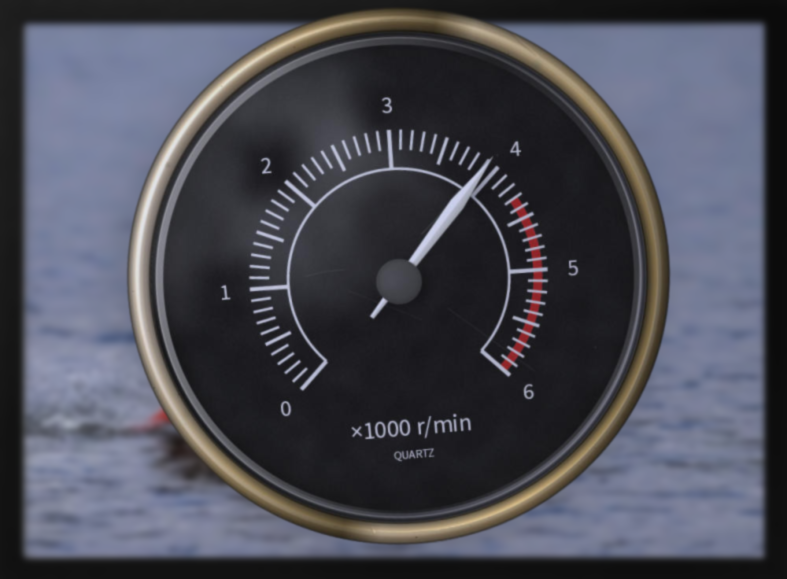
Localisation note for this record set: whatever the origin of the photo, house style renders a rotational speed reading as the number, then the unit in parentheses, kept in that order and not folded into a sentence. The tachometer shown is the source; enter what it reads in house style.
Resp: 3900 (rpm)
